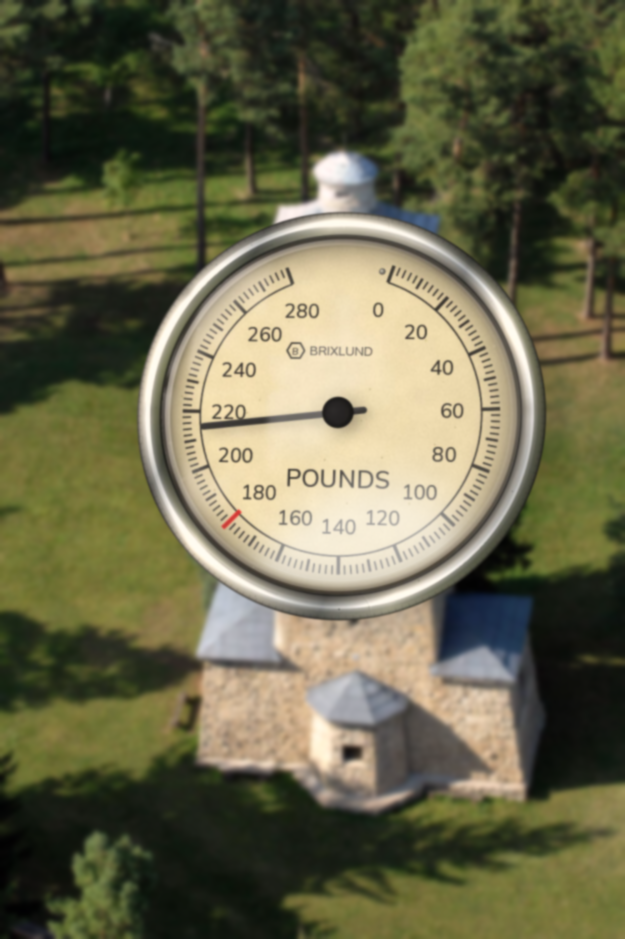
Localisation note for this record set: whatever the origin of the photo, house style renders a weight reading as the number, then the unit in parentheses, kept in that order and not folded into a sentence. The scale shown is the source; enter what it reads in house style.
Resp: 214 (lb)
